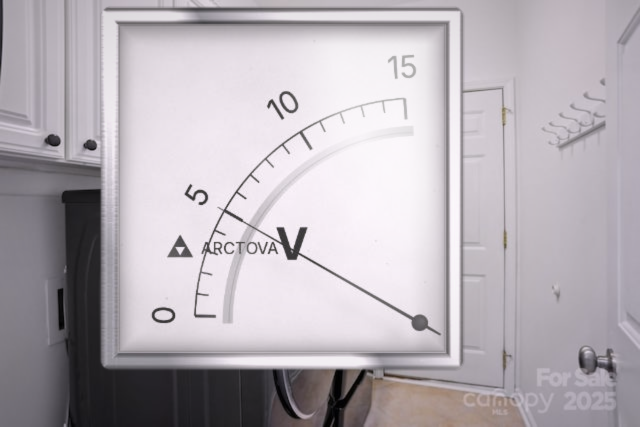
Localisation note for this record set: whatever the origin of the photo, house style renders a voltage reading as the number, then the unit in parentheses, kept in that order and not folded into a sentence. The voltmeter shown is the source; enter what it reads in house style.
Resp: 5 (V)
